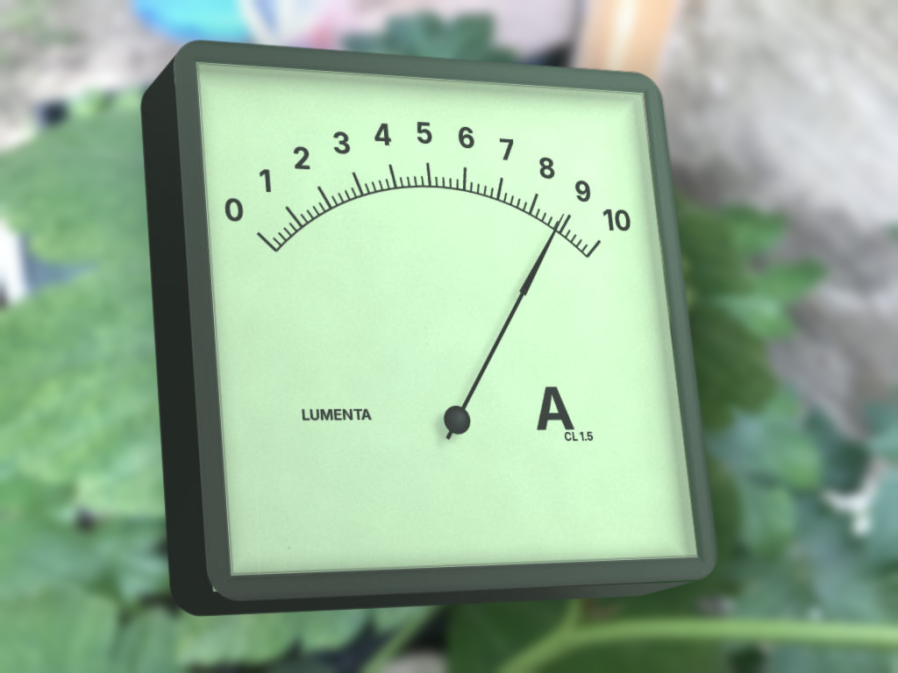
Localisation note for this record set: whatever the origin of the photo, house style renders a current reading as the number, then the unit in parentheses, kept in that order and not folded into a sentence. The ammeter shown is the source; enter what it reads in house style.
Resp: 8.8 (A)
